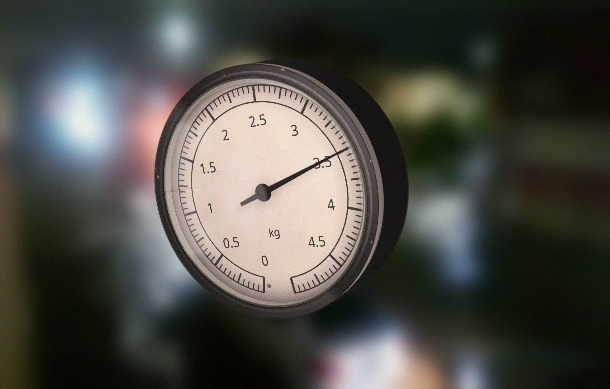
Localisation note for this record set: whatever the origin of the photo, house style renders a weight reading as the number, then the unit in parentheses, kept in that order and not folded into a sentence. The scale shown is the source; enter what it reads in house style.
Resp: 3.5 (kg)
